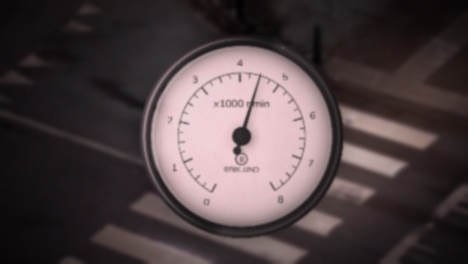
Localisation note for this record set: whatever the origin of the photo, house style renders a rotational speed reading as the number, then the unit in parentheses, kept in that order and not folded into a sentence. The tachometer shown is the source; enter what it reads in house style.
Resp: 4500 (rpm)
